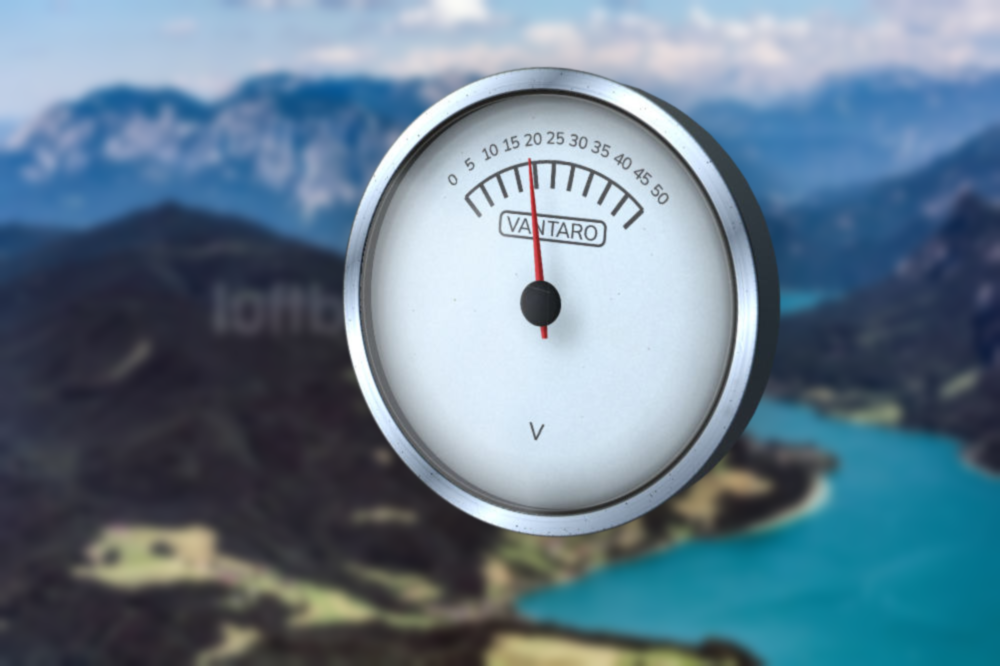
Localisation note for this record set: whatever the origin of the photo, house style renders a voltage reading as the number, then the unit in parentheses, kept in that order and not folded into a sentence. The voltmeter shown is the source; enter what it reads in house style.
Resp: 20 (V)
